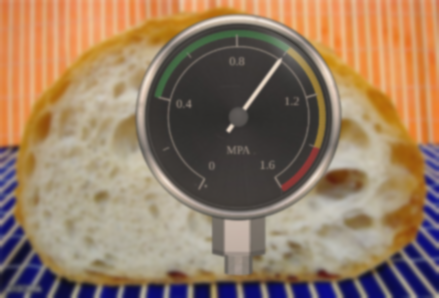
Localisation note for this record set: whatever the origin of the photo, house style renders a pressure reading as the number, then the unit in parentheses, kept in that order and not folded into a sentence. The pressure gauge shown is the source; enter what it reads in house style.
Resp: 1 (MPa)
